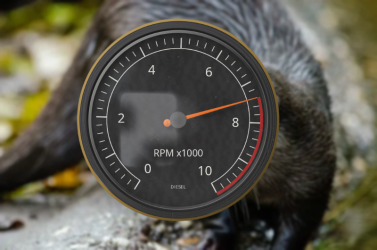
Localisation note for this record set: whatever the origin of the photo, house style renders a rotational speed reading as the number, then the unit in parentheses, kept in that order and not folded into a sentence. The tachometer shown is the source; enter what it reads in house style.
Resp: 7400 (rpm)
